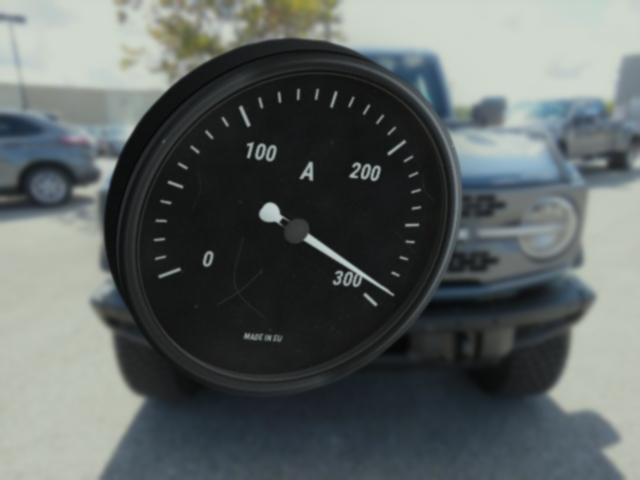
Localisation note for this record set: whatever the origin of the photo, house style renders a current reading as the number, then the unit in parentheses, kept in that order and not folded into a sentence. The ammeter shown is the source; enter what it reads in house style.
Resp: 290 (A)
